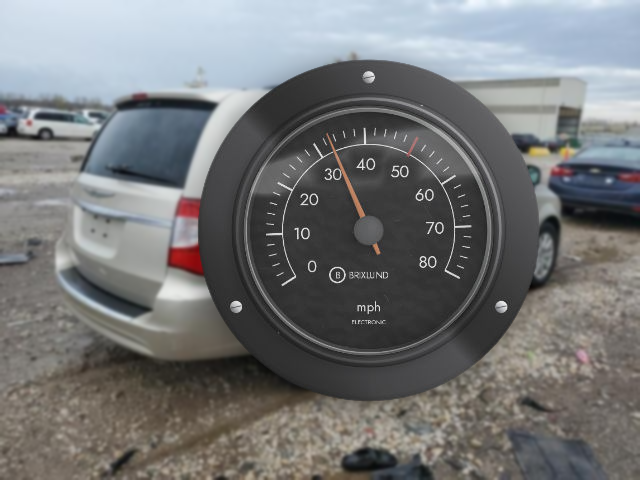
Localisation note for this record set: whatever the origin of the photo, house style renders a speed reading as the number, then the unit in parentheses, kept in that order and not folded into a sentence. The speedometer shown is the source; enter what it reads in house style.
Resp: 33 (mph)
